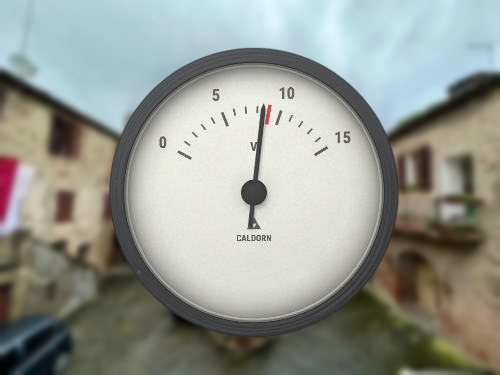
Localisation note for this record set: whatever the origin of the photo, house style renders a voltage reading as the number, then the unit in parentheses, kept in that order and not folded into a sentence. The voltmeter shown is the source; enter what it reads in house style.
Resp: 8.5 (V)
